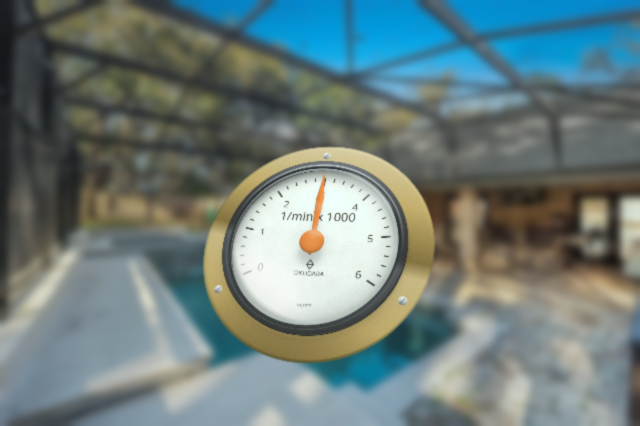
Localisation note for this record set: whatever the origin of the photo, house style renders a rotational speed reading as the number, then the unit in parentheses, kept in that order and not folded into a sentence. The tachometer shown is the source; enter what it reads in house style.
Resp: 3000 (rpm)
